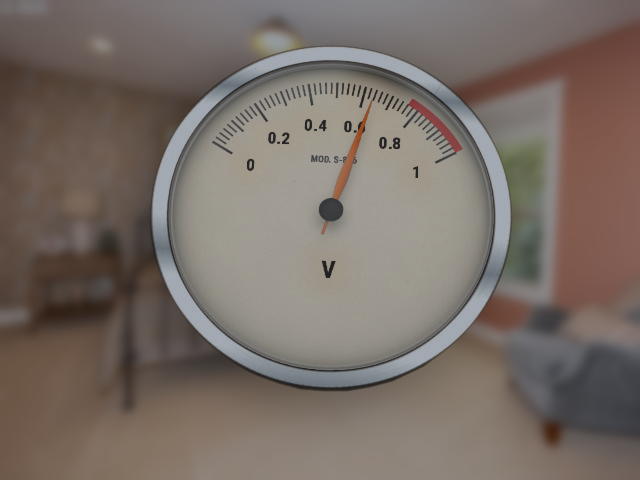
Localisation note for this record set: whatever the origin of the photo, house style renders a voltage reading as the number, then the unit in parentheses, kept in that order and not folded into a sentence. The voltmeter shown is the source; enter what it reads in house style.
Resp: 0.64 (V)
